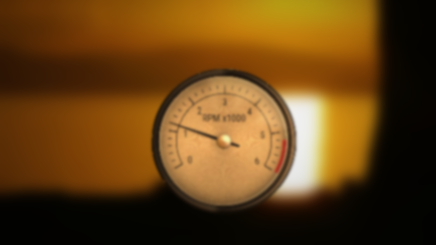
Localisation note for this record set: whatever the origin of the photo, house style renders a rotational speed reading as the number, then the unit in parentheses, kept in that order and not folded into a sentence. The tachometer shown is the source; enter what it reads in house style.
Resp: 1200 (rpm)
